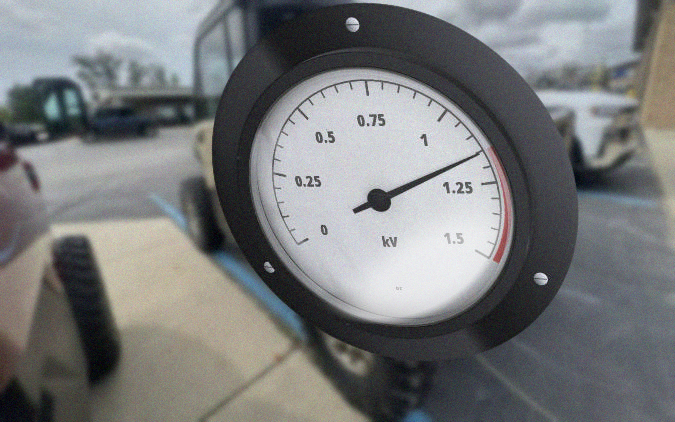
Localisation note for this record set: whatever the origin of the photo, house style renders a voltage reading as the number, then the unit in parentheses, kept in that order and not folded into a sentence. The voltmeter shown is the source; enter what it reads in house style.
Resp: 1.15 (kV)
